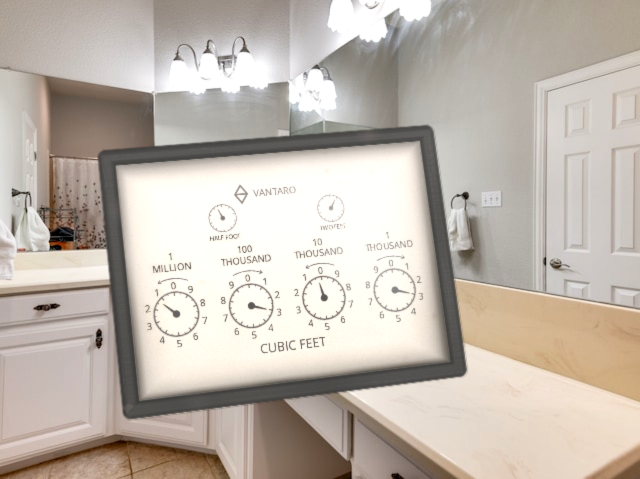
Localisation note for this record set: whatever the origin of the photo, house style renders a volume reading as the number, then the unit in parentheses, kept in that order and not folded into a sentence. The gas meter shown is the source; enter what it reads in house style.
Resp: 130300 (ft³)
